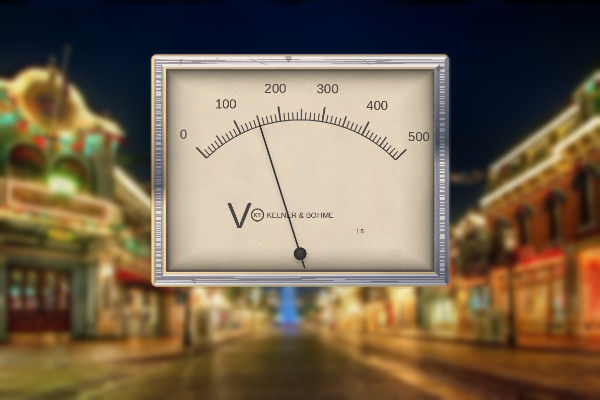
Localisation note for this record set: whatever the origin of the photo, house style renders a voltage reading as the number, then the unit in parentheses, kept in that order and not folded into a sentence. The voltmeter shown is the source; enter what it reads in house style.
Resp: 150 (V)
